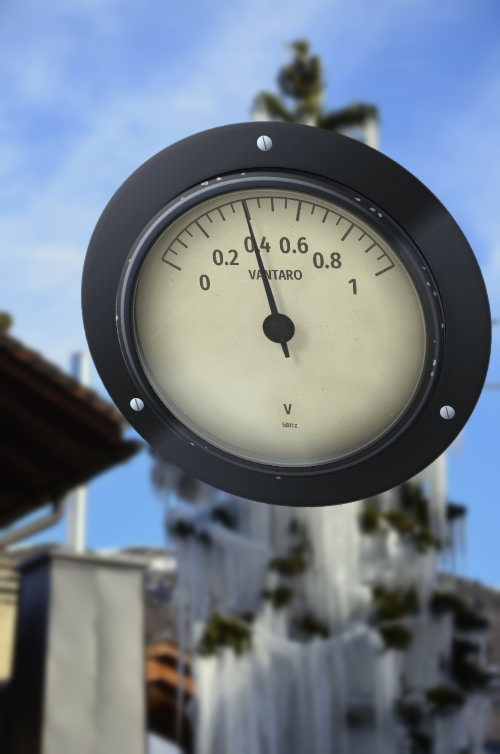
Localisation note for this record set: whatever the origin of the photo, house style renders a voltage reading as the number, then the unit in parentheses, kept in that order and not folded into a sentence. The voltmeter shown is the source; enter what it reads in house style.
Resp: 0.4 (V)
